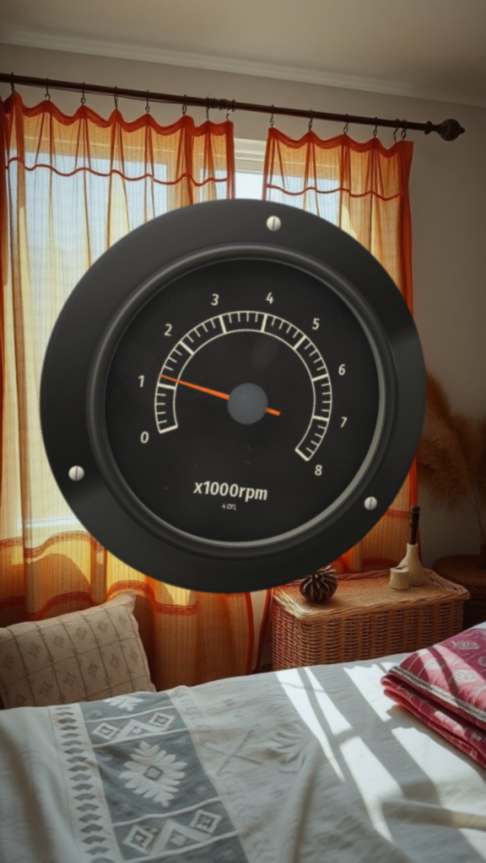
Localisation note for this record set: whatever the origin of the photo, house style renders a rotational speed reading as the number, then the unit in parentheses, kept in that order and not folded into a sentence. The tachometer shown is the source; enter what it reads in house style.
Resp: 1200 (rpm)
